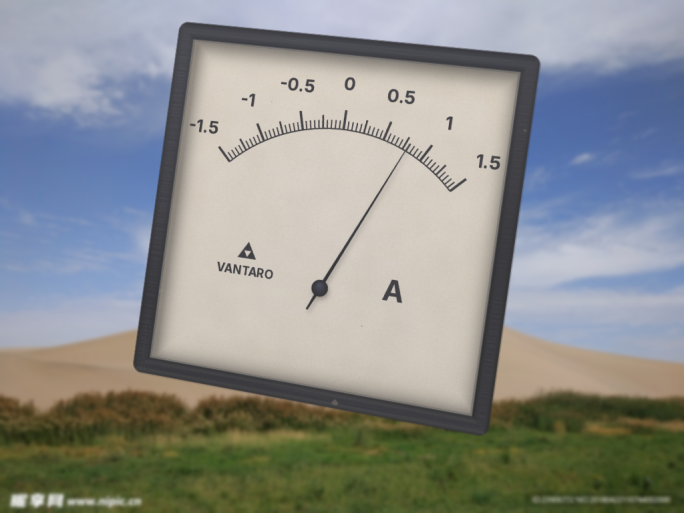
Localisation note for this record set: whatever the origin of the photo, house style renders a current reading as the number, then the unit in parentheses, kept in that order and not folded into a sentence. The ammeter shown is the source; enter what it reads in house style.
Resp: 0.8 (A)
